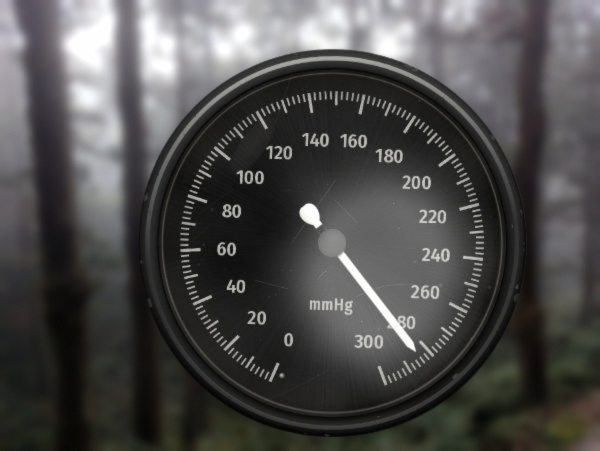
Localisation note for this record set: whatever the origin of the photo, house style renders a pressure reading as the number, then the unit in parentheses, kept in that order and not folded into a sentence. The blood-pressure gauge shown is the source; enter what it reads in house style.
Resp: 284 (mmHg)
